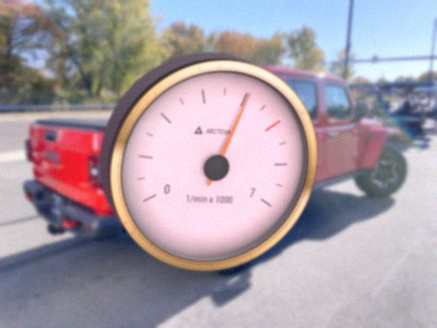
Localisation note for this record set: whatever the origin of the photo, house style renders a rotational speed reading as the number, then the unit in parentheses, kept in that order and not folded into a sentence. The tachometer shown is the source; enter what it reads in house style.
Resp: 4000 (rpm)
